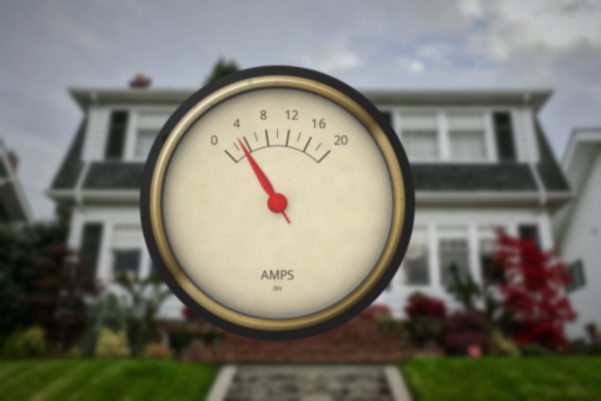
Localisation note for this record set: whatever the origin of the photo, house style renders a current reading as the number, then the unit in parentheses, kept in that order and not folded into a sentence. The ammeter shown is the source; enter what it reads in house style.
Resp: 3 (A)
